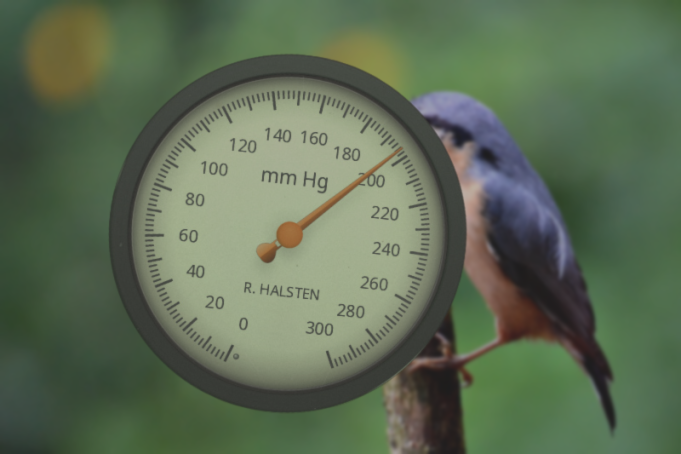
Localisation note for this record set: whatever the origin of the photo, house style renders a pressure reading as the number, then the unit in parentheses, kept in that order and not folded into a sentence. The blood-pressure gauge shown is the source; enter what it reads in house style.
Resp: 196 (mmHg)
